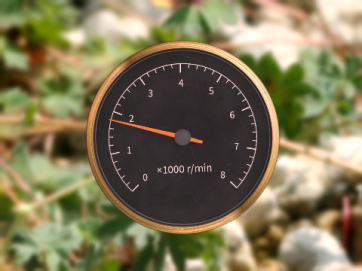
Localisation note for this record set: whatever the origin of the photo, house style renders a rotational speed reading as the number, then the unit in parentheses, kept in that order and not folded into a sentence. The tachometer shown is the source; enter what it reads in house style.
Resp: 1800 (rpm)
